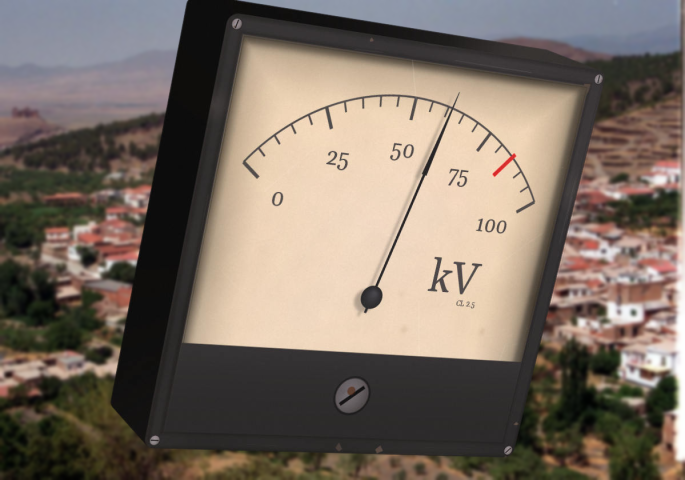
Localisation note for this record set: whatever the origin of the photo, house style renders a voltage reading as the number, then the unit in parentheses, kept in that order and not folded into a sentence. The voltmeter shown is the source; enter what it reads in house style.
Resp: 60 (kV)
